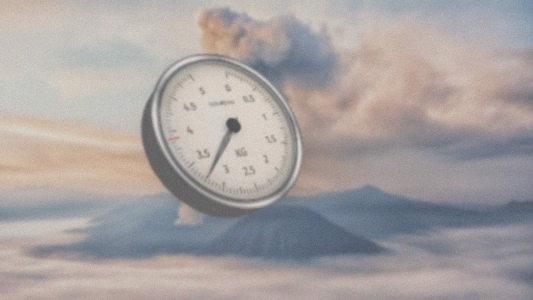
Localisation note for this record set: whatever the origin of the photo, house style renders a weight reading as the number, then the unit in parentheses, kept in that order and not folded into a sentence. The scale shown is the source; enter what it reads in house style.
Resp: 3.25 (kg)
